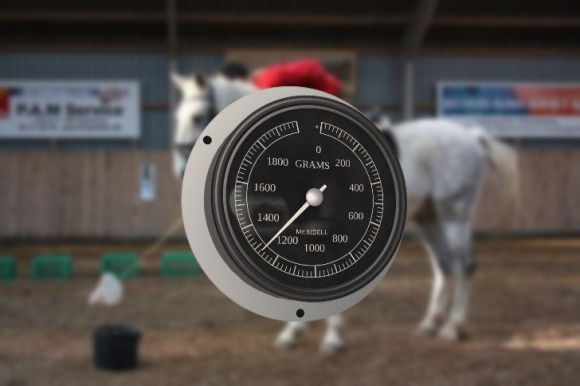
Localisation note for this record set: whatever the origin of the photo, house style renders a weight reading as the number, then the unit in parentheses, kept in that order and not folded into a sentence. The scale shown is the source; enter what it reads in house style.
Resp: 1280 (g)
